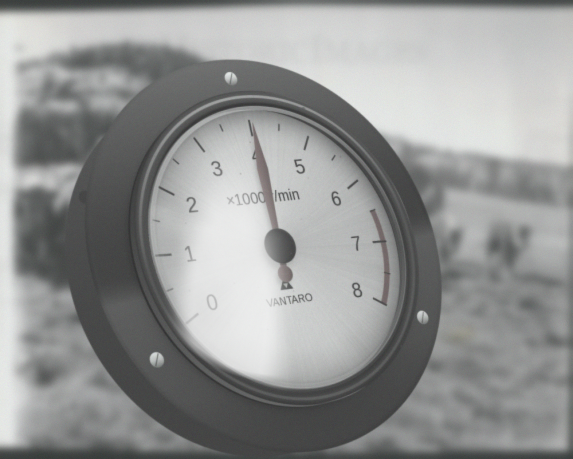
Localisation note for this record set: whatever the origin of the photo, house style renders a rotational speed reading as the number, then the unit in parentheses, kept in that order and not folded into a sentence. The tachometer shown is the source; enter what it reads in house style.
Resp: 4000 (rpm)
